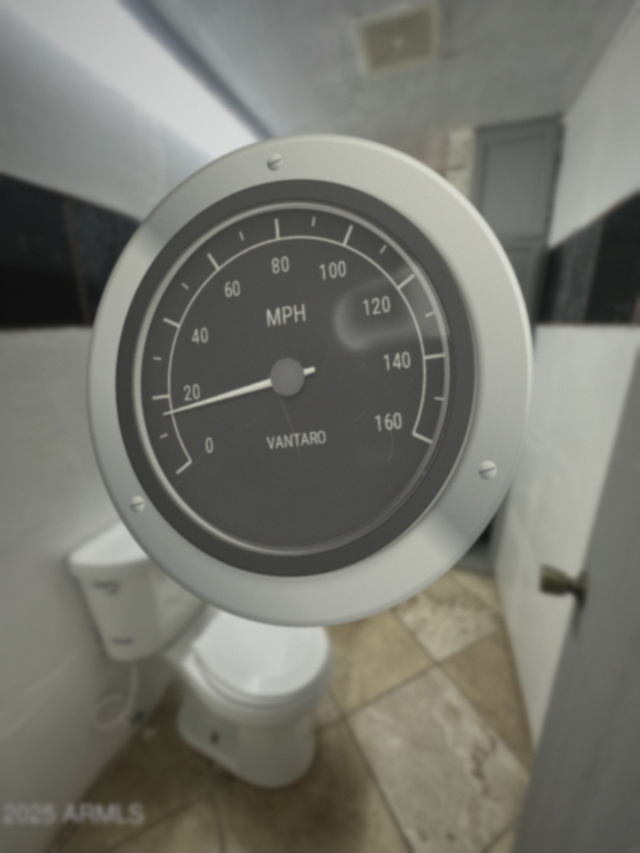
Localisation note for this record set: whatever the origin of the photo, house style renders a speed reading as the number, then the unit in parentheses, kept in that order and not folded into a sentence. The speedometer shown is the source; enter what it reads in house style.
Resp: 15 (mph)
